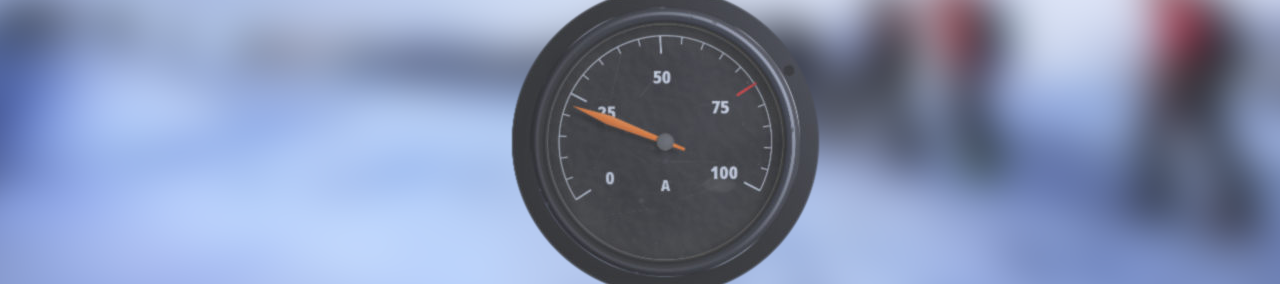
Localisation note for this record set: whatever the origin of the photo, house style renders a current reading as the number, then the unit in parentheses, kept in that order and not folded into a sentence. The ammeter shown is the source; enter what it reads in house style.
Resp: 22.5 (A)
